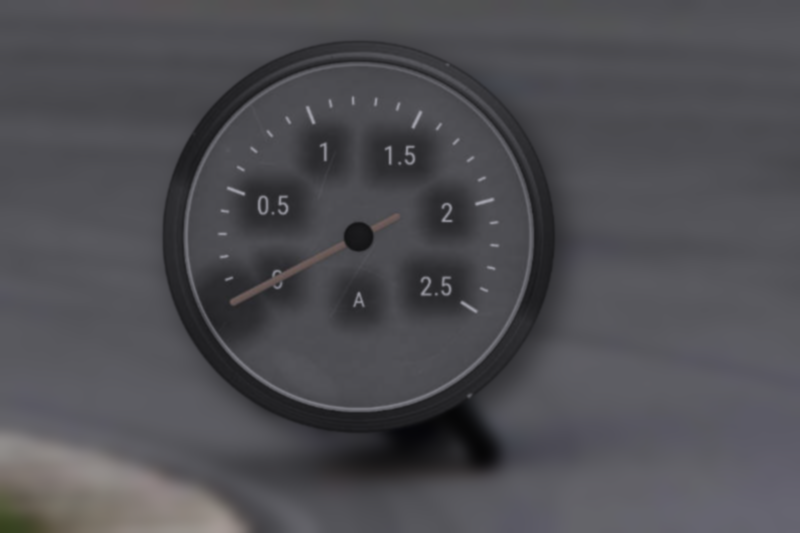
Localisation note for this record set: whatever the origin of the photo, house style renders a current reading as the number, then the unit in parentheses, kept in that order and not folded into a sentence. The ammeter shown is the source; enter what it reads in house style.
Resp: 0 (A)
